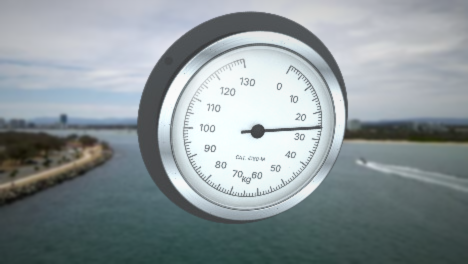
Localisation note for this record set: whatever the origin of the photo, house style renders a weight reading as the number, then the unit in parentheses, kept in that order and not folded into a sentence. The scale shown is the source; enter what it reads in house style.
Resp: 25 (kg)
